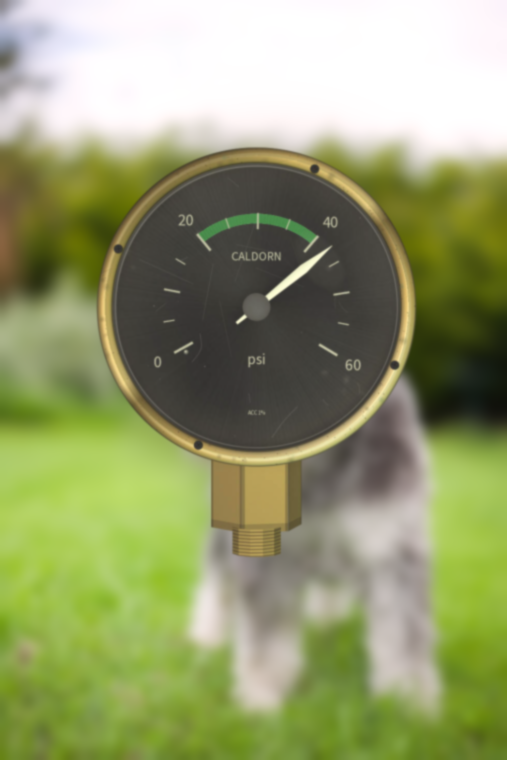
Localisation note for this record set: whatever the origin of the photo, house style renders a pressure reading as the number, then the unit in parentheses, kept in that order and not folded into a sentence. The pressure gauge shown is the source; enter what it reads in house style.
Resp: 42.5 (psi)
